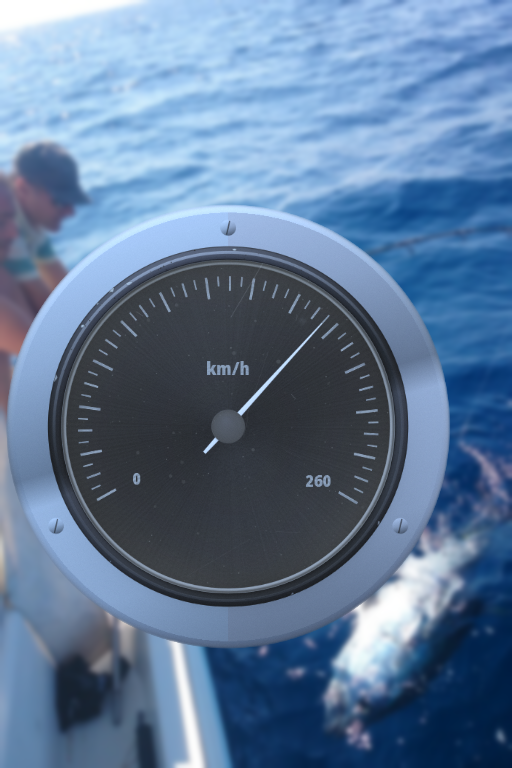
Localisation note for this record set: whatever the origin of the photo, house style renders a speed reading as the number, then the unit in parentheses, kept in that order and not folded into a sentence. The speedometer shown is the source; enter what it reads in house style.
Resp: 175 (km/h)
